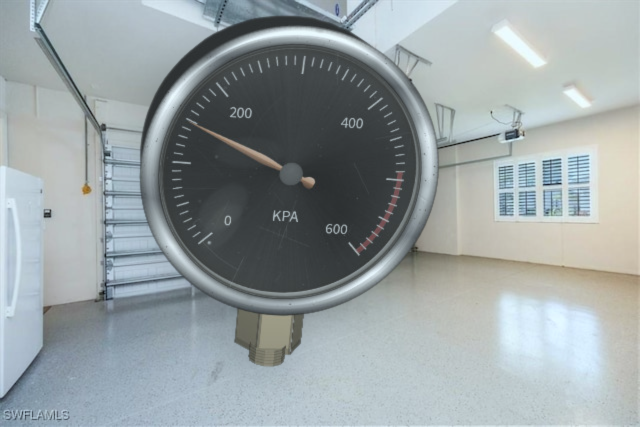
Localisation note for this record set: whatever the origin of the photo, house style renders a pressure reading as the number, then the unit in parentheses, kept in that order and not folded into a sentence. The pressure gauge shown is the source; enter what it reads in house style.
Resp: 150 (kPa)
